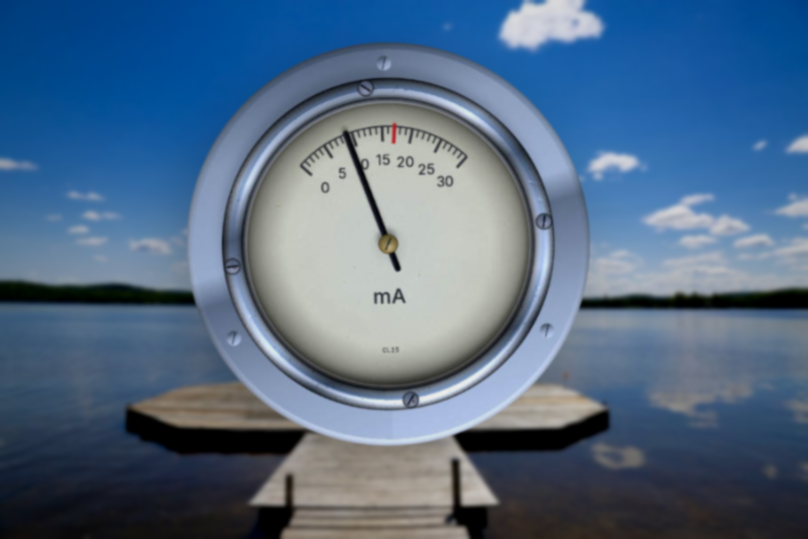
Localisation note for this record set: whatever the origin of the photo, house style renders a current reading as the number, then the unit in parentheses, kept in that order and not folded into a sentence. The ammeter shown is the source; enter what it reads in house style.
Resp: 9 (mA)
